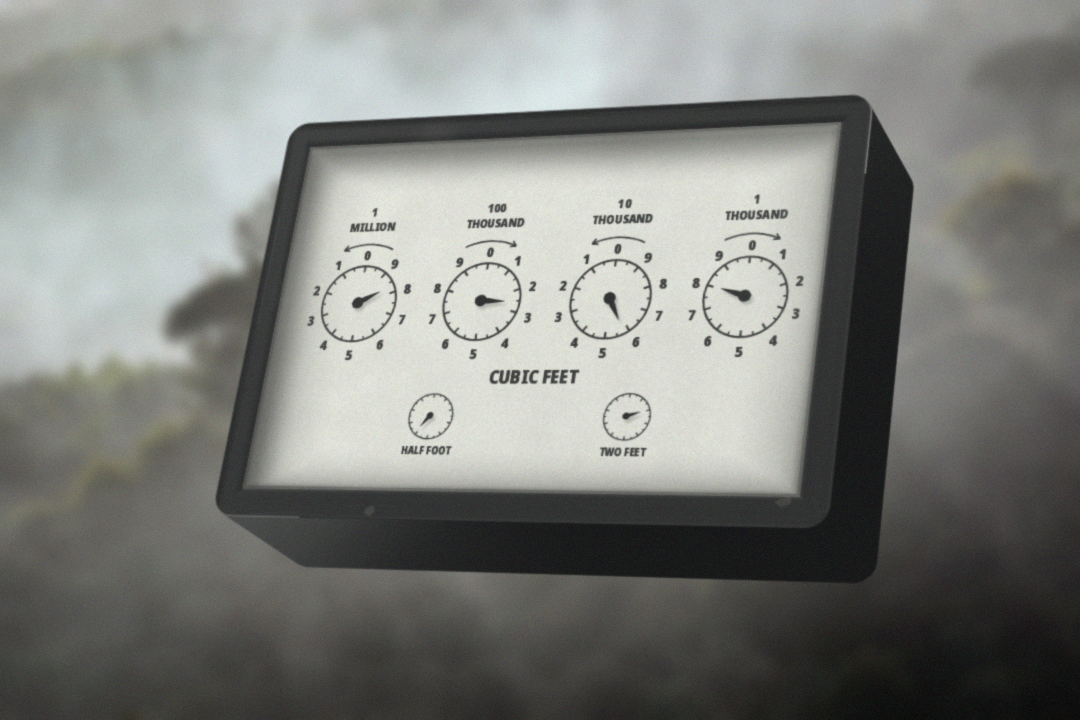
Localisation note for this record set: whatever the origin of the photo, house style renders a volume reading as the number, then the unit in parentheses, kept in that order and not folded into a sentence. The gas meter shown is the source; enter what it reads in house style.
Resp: 825800 (ft³)
